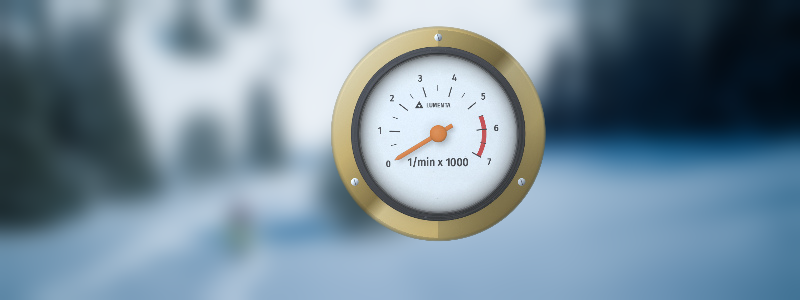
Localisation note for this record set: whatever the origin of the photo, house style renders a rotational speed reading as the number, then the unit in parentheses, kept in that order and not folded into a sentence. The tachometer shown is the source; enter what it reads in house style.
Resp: 0 (rpm)
